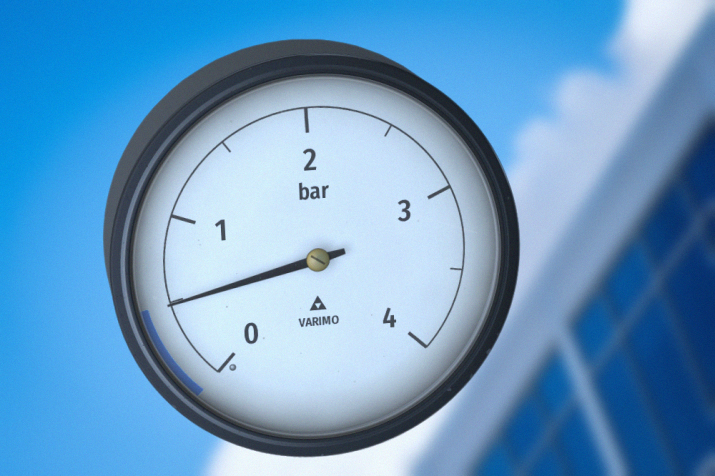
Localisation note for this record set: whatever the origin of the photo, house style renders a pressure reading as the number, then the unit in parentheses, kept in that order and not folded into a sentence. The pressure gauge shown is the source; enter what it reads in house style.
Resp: 0.5 (bar)
